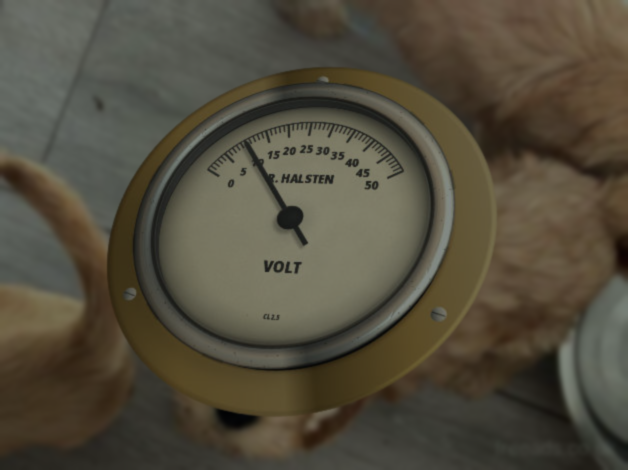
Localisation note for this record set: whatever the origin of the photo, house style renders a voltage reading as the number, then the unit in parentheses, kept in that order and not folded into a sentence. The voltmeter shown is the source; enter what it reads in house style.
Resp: 10 (V)
